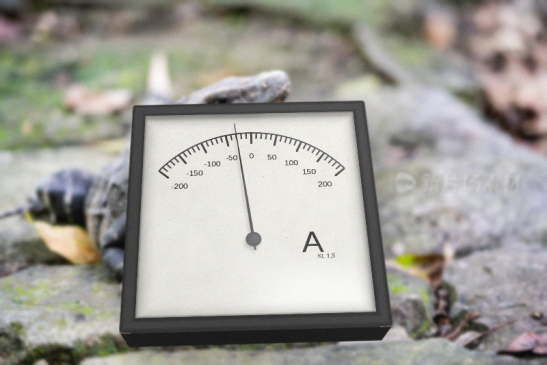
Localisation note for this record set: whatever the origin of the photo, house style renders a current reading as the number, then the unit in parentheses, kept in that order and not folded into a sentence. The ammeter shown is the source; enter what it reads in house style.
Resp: -30 (A)
